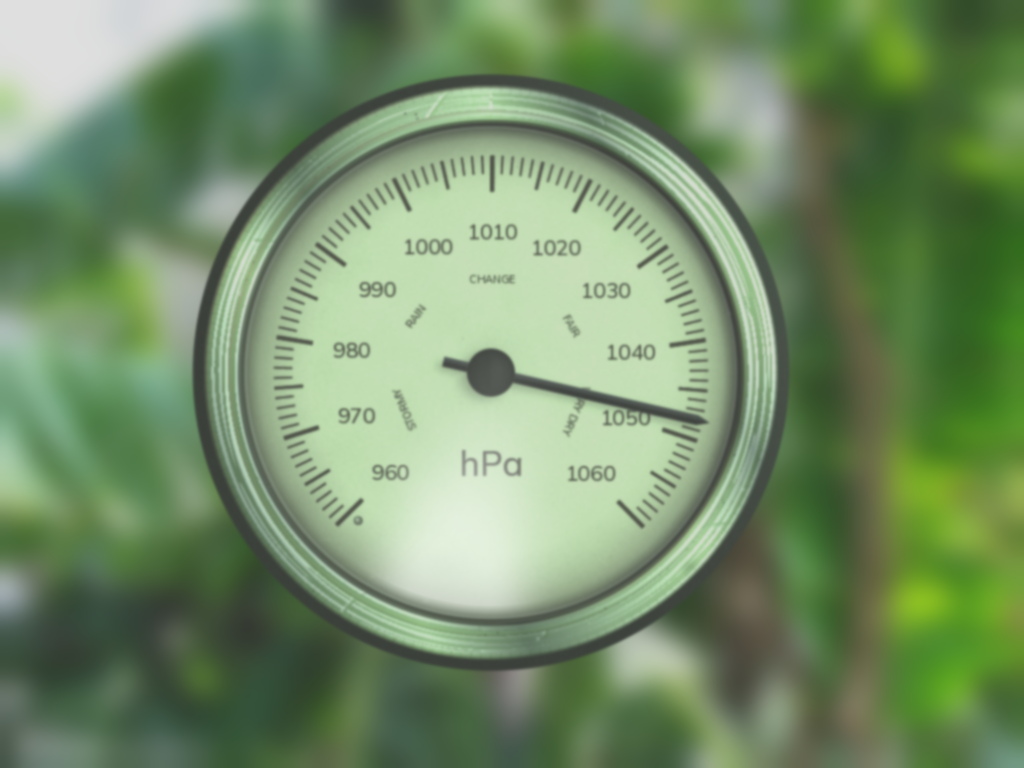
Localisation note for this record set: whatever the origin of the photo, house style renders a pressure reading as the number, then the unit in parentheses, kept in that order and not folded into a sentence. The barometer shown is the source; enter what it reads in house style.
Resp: 1048 (hPa)
